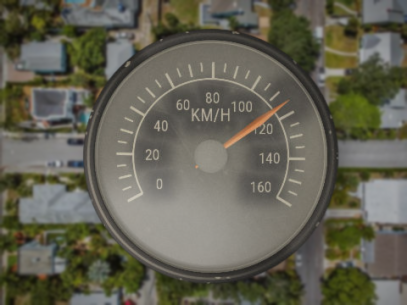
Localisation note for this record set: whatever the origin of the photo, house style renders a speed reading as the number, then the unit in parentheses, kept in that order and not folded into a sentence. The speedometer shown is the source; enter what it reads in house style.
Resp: 115 (km/h)
